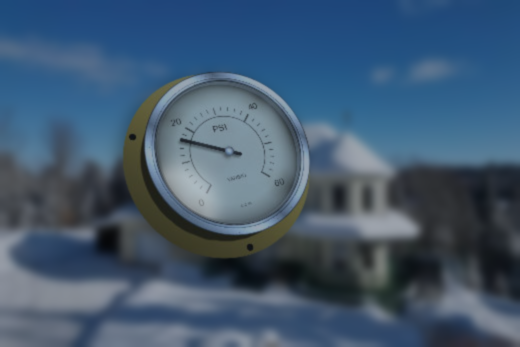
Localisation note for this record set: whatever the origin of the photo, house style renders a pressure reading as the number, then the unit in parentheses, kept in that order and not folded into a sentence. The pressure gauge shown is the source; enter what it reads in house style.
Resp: 16 (psi)
